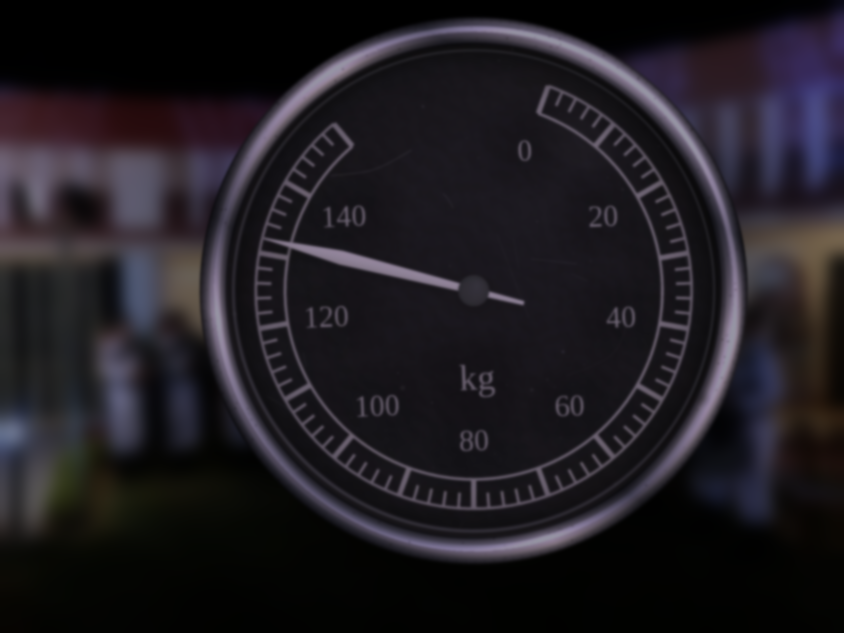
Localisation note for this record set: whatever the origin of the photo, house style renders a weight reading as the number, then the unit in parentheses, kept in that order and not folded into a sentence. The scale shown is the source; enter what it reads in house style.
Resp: 132 (kg)
